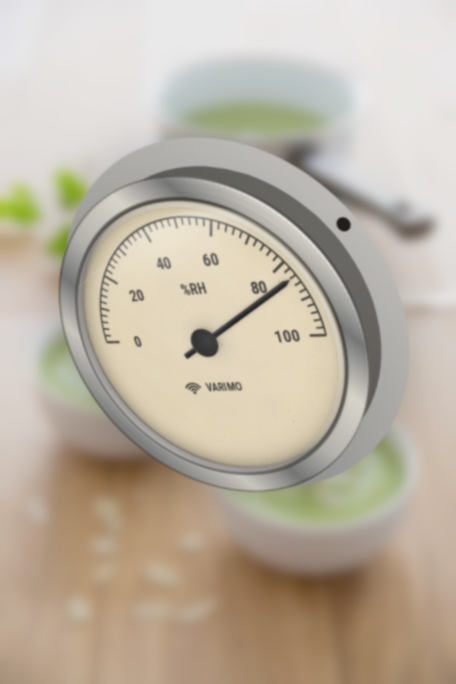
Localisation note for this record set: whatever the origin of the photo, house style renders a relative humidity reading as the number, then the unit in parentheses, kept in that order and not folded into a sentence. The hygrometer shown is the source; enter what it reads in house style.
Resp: 84 (%)
